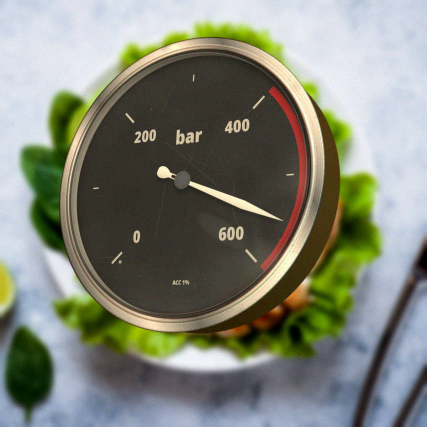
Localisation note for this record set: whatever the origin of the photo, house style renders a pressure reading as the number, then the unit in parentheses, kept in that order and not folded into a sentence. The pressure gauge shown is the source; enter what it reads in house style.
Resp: 550 (bar)
